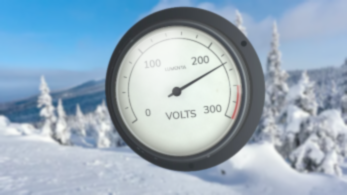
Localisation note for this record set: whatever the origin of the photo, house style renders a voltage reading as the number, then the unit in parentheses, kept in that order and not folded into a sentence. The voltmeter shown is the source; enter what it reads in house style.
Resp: 230 (V)
